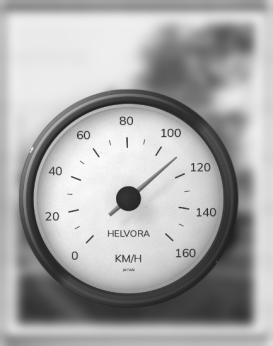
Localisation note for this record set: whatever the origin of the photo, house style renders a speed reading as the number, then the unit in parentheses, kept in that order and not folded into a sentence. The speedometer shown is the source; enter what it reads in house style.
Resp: 110 (km/h)
